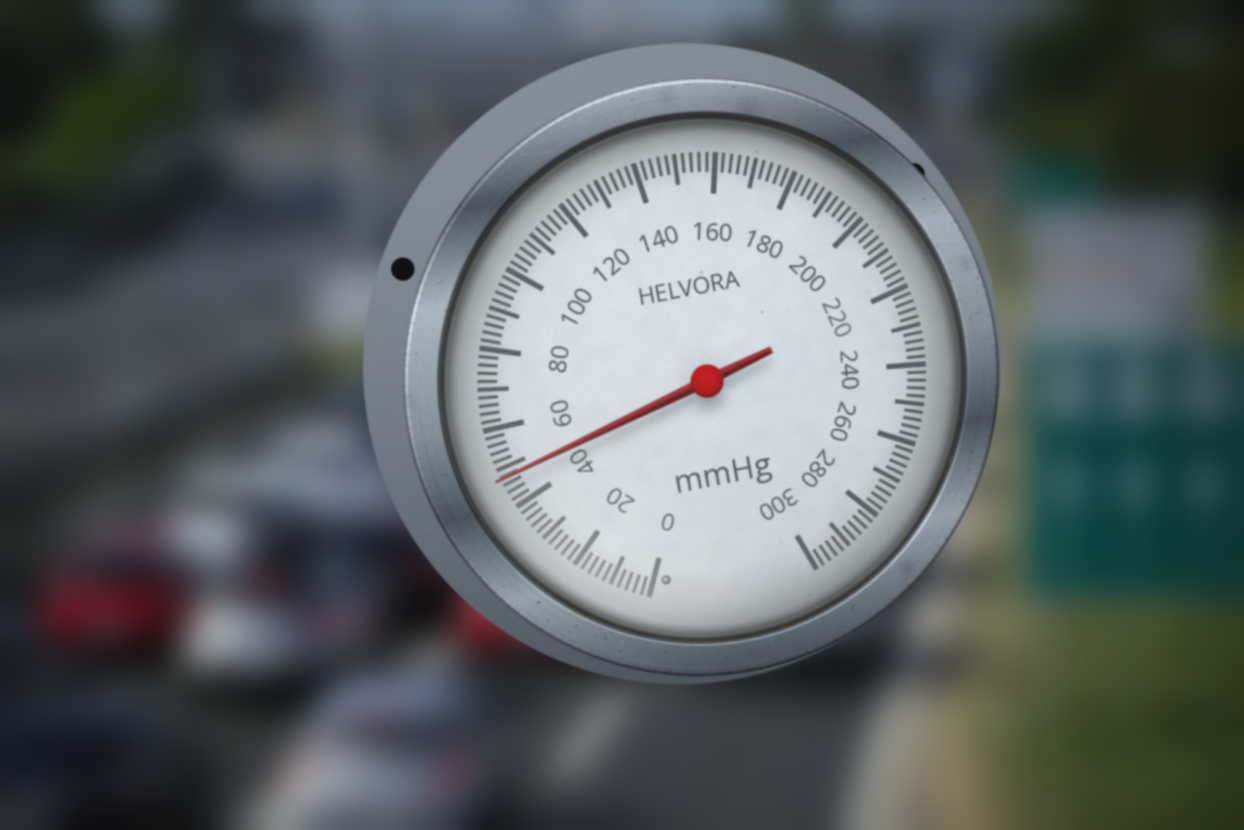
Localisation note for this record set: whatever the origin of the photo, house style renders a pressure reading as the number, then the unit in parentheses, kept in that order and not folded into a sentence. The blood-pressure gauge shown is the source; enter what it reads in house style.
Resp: 48 (mmHg)
